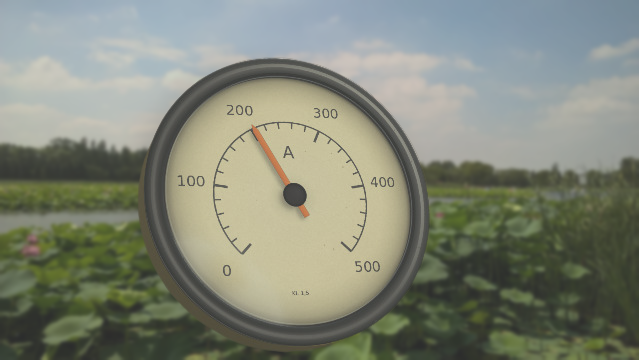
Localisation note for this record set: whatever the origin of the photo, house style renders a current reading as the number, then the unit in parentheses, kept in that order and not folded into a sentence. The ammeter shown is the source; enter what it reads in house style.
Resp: 200 (A)
